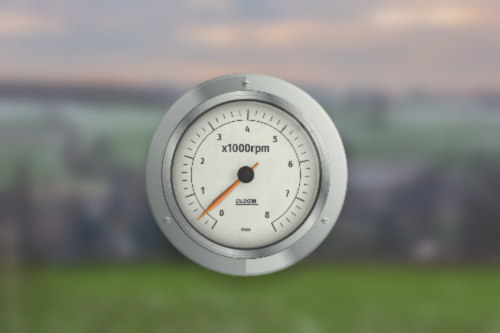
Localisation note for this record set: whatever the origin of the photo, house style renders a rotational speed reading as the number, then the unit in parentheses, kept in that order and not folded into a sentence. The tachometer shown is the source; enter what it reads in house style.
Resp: 400 (rpm)
